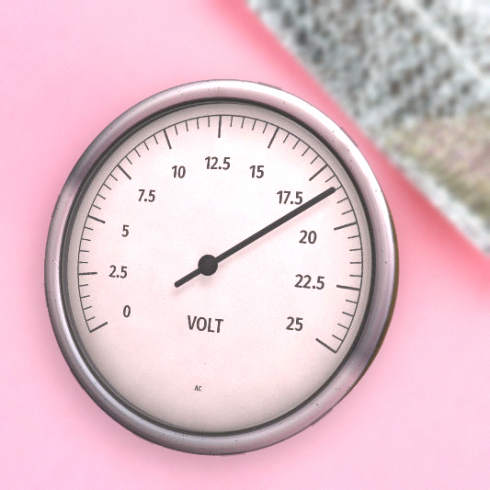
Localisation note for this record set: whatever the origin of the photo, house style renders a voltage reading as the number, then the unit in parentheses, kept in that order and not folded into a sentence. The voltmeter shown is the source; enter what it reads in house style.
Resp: 18.5 (V)
